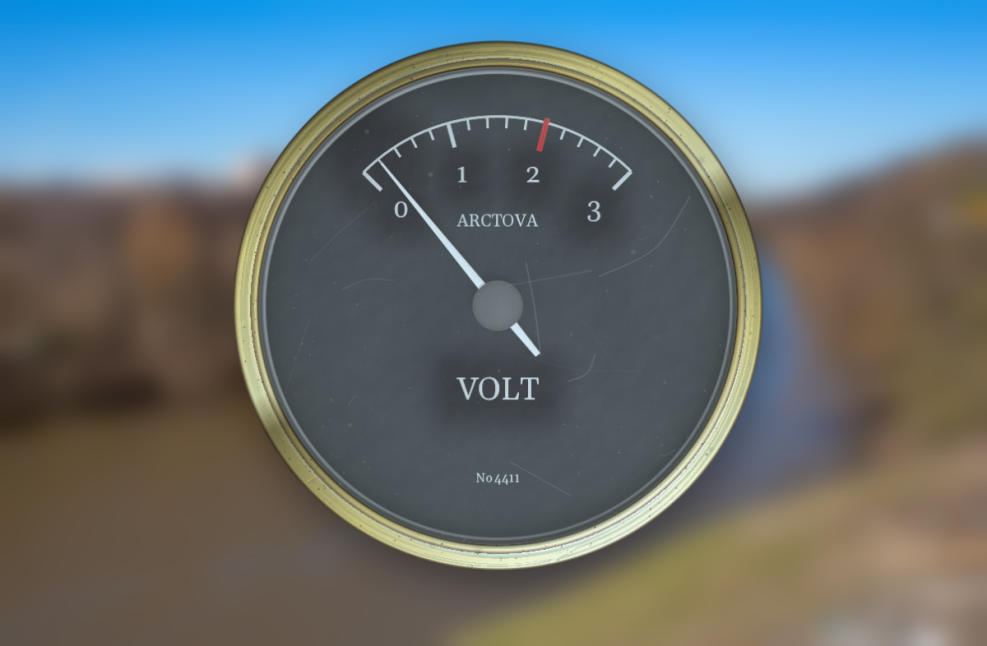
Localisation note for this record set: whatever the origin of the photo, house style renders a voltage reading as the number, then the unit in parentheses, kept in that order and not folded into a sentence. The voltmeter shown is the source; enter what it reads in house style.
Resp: 0.2 (V)
